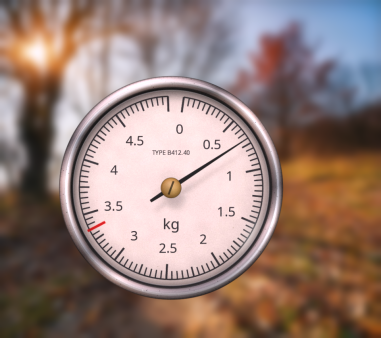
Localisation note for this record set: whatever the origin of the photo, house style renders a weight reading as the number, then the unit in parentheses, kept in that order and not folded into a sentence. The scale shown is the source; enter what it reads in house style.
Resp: 0.7 (kg)
